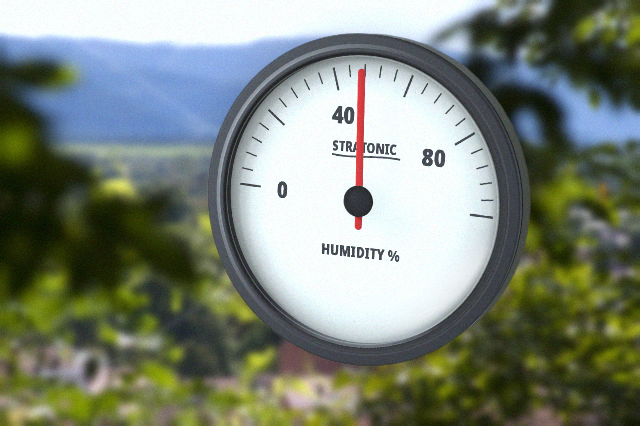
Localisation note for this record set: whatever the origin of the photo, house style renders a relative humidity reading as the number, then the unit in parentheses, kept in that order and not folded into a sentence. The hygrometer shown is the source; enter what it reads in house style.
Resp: 48 (%)
